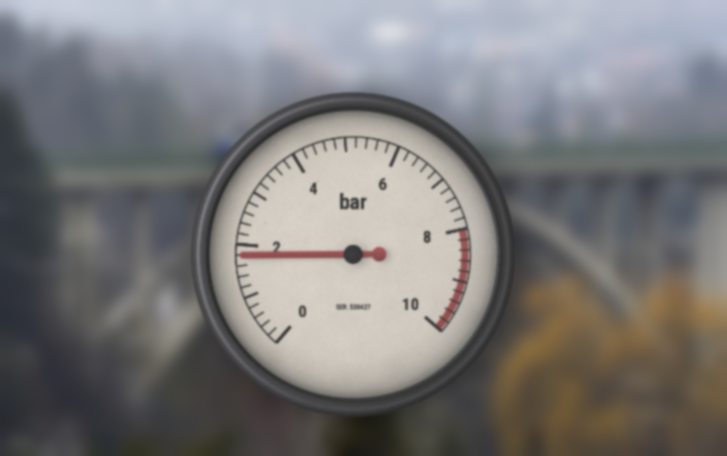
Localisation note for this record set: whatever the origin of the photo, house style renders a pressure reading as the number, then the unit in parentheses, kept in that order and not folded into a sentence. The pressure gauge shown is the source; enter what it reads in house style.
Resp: 1.8 (bar)
